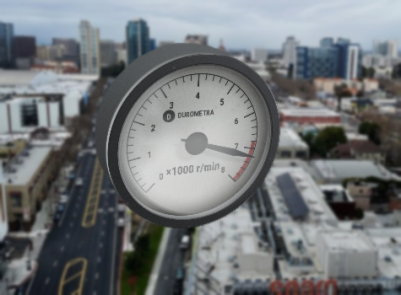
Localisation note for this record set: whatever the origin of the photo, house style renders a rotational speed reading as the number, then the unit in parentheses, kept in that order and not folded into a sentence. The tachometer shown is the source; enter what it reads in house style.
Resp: 7200 (rpm)
